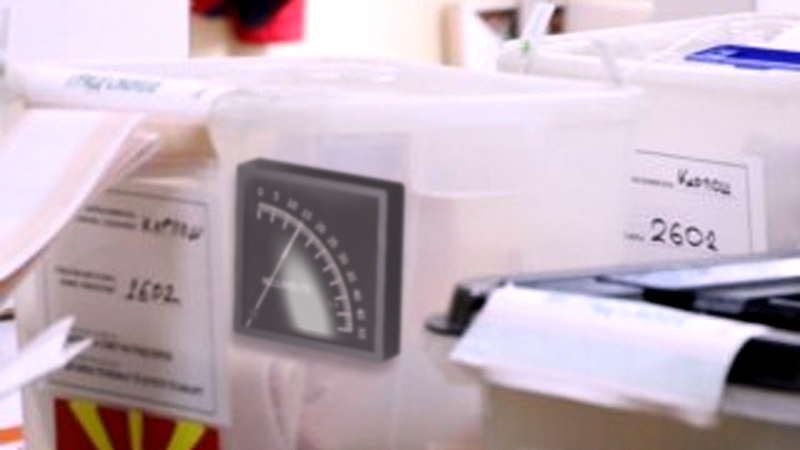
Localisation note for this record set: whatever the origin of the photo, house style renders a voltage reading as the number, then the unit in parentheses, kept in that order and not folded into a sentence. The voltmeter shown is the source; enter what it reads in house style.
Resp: 15 (mV)
